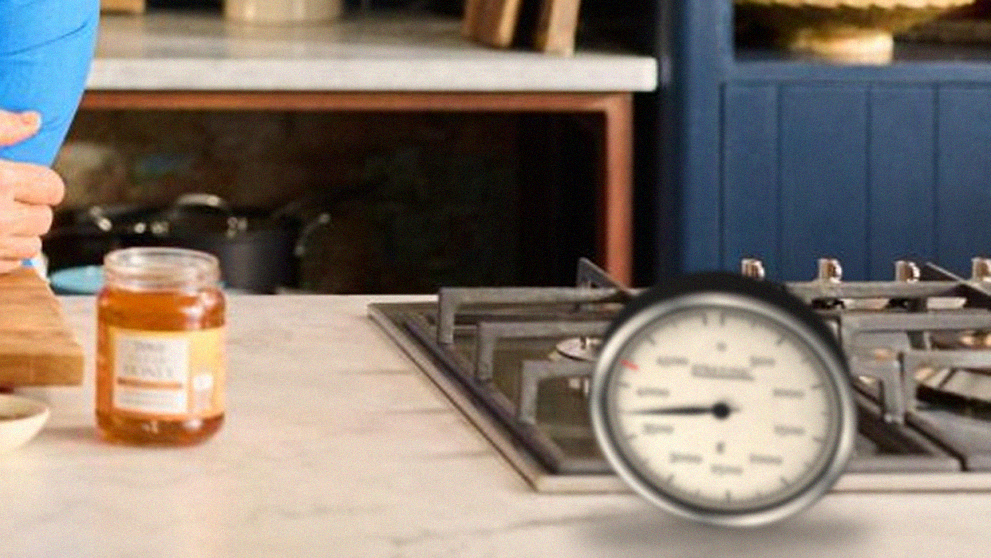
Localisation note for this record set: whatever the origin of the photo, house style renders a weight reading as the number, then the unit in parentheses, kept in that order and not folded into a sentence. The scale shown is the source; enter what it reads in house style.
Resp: 3750 (g)
